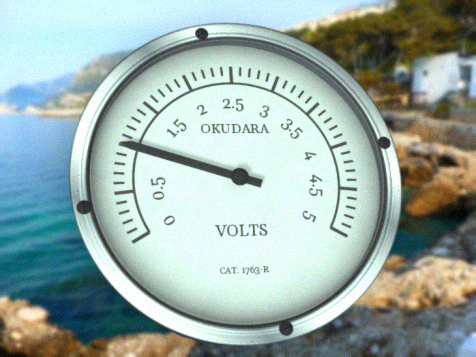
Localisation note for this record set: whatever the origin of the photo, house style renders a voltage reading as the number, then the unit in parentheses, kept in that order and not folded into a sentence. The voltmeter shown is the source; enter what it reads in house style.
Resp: 1 (V)
